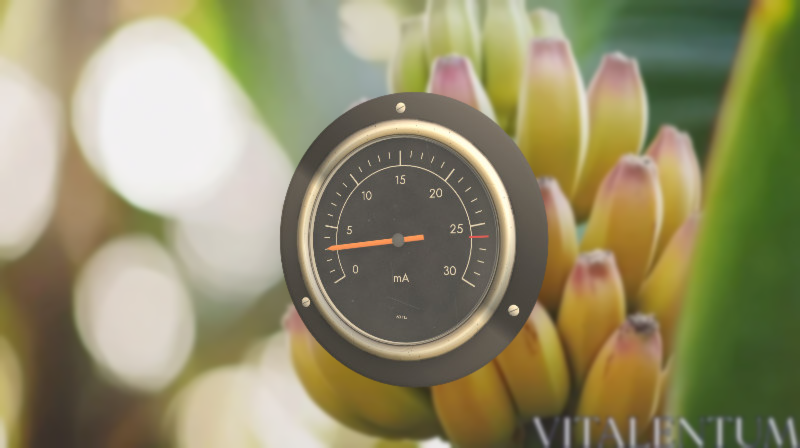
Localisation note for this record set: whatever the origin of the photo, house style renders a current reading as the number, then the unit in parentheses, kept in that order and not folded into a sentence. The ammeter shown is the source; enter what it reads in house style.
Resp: 3 (mA)
